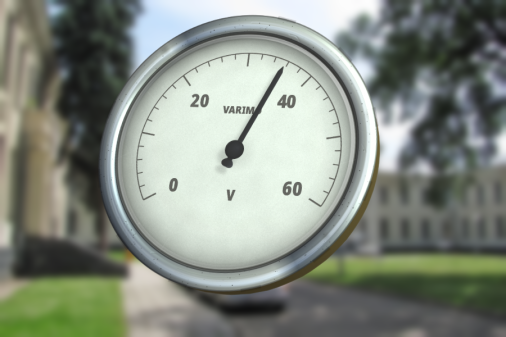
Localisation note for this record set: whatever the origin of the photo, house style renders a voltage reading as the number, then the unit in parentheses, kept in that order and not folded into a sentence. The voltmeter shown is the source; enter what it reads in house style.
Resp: 36 (V)
